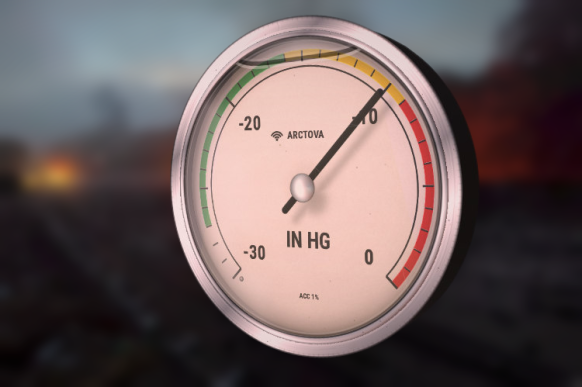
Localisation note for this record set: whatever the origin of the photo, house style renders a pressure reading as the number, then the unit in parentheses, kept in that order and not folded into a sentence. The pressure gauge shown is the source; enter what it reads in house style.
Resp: -10 (inHg)
